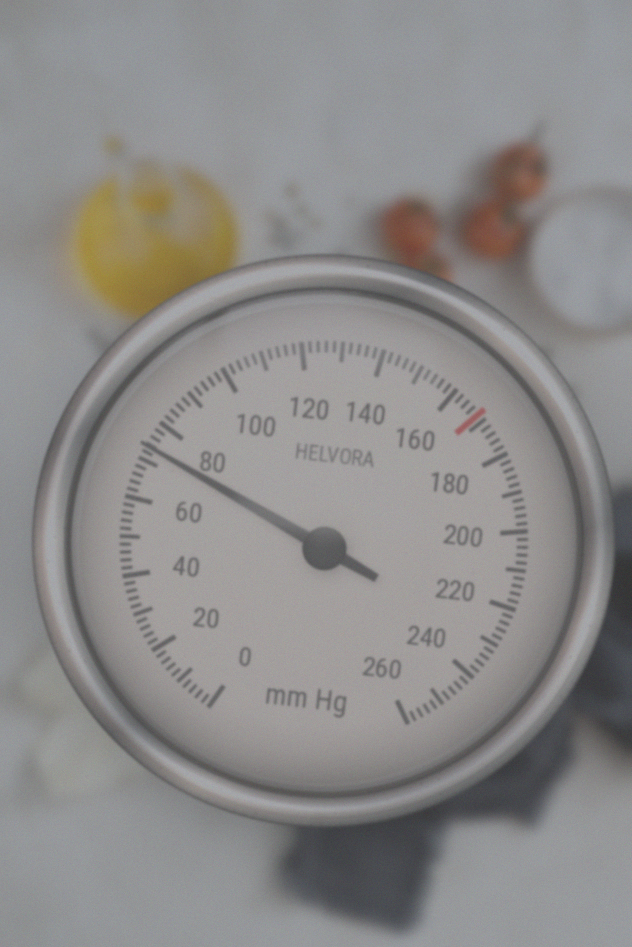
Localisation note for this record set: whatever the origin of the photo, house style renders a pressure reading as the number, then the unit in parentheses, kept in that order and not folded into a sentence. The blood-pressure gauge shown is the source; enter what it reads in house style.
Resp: 74 (mmHg)
